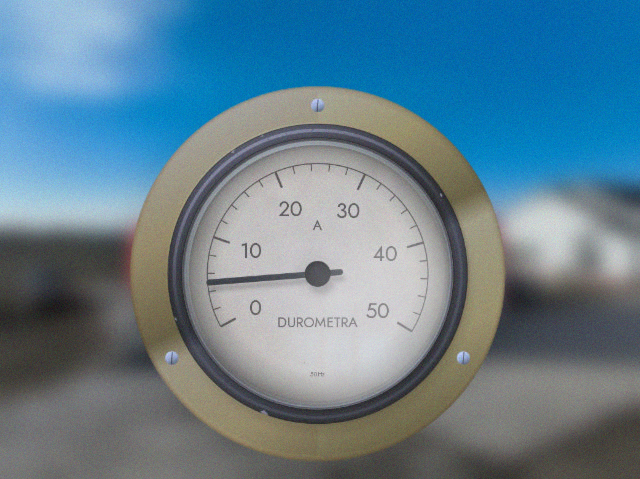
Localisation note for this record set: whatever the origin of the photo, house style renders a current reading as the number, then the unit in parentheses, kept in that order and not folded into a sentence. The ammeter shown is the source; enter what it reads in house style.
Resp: 5 (A)
